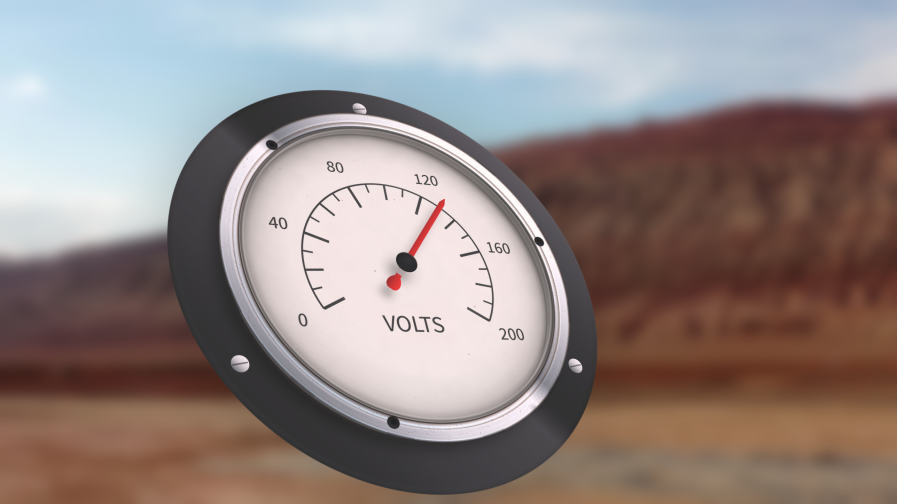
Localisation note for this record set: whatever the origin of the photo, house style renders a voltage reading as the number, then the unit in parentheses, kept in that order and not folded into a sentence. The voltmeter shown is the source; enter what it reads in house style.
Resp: 130 (V)
